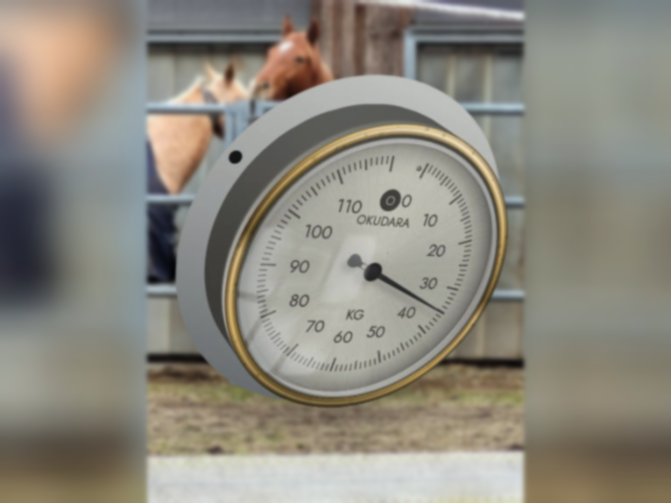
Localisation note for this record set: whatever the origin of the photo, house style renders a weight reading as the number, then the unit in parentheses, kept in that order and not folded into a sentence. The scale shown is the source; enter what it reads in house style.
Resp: 35 (kg)
